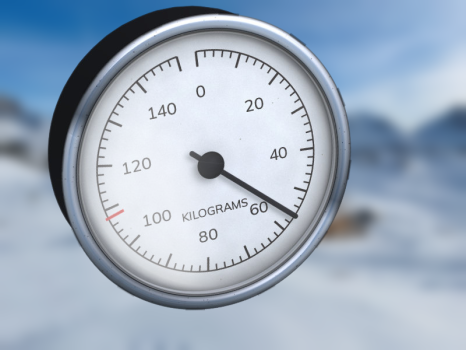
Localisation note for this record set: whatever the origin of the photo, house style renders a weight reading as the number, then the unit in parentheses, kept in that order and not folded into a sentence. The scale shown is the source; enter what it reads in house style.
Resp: 56 (kg)
